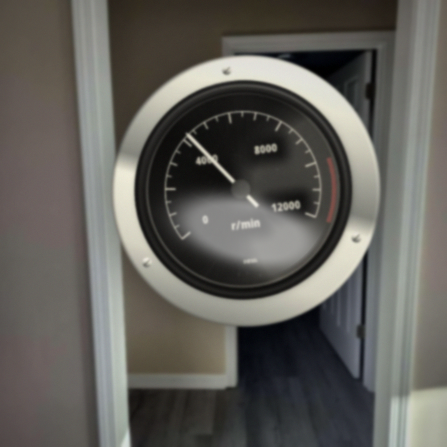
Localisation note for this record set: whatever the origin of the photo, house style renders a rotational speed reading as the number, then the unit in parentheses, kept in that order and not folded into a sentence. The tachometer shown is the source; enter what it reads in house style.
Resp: 4250 (rpm)
